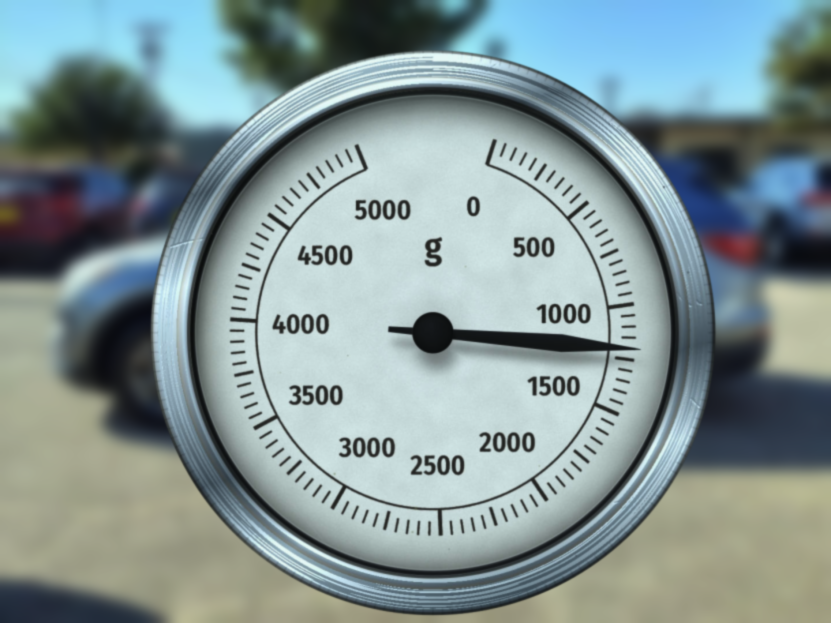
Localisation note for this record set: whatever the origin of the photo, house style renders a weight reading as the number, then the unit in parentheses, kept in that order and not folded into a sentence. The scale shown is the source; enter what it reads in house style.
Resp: 1200 (g)
